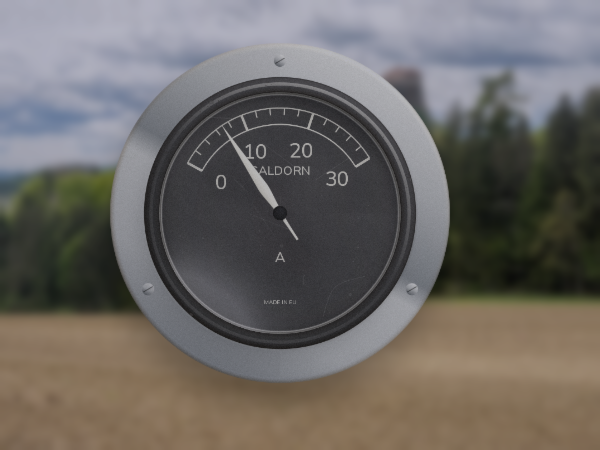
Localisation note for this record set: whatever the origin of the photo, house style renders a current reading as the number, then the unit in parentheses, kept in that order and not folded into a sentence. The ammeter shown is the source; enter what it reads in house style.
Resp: 7 (A)
